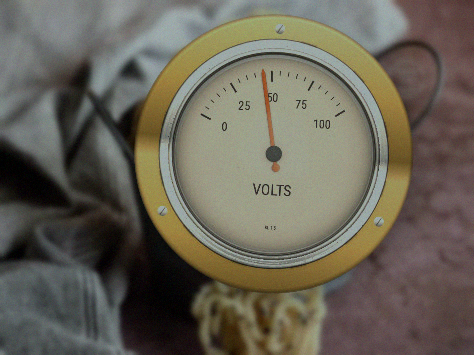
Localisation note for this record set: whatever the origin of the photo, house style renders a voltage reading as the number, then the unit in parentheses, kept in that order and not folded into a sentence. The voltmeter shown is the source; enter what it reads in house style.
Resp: 45 (V)
